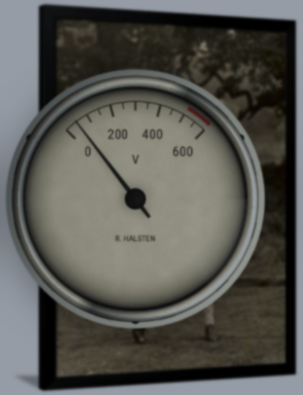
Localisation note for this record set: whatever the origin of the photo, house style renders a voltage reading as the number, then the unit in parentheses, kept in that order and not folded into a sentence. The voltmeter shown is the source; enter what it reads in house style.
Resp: 50 (V)
